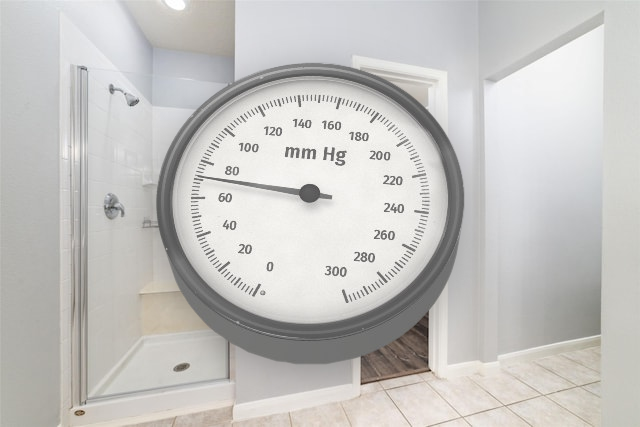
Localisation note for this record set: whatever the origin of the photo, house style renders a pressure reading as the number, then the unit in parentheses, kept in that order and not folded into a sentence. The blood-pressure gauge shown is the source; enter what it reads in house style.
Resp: 70 (mmHg)
